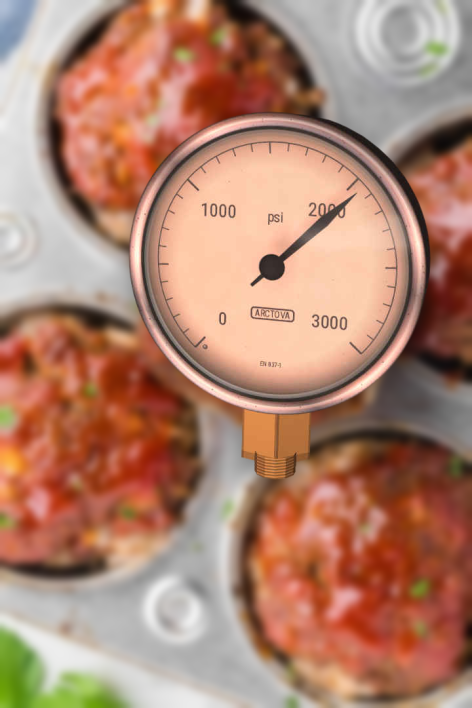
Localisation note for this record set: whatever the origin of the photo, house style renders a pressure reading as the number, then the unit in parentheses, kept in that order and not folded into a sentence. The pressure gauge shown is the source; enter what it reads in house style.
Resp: 2050 (psi)
